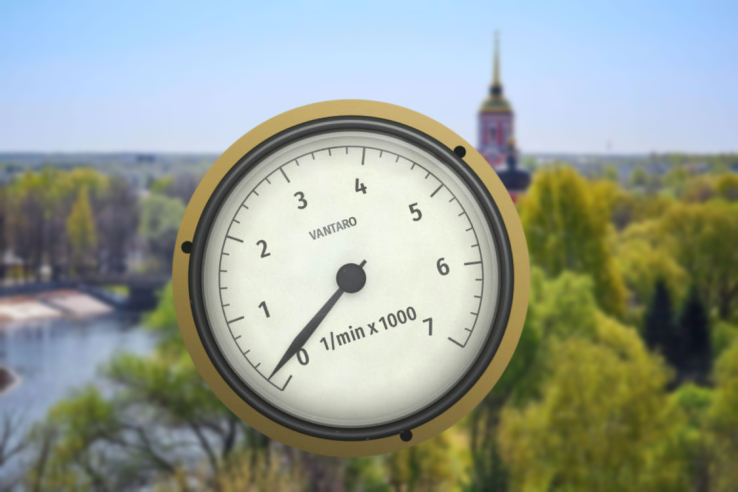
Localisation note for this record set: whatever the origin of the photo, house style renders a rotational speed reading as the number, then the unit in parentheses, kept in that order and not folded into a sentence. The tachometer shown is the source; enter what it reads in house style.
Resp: 200 (rpm)
